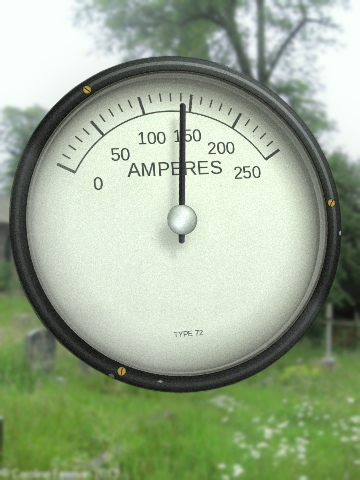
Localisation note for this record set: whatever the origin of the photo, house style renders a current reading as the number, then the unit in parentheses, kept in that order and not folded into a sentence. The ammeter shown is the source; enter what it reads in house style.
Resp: 140 (A)
